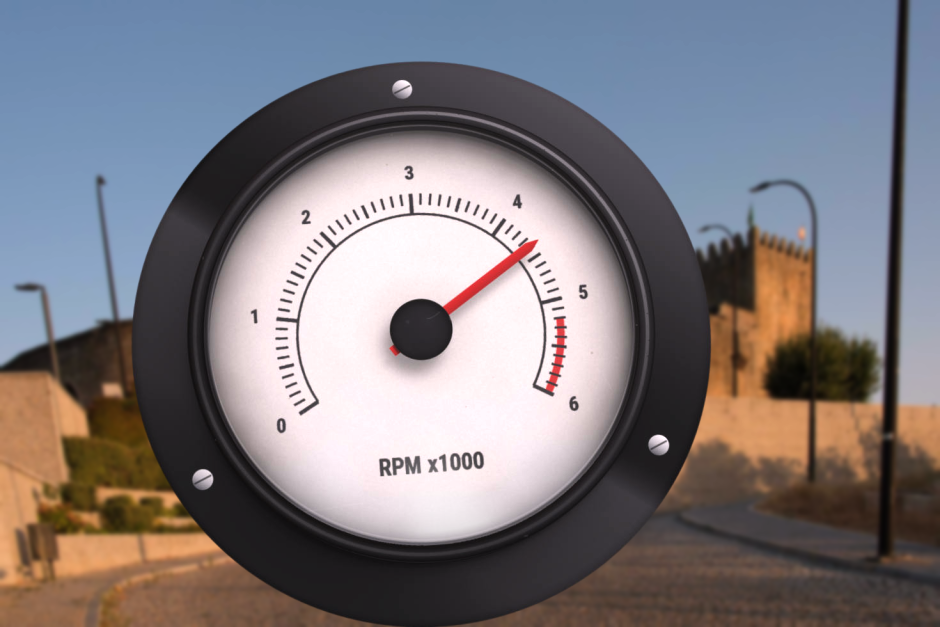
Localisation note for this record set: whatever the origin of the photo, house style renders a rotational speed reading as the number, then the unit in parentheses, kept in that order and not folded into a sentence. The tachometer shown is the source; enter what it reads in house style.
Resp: 4400 (rpm)
